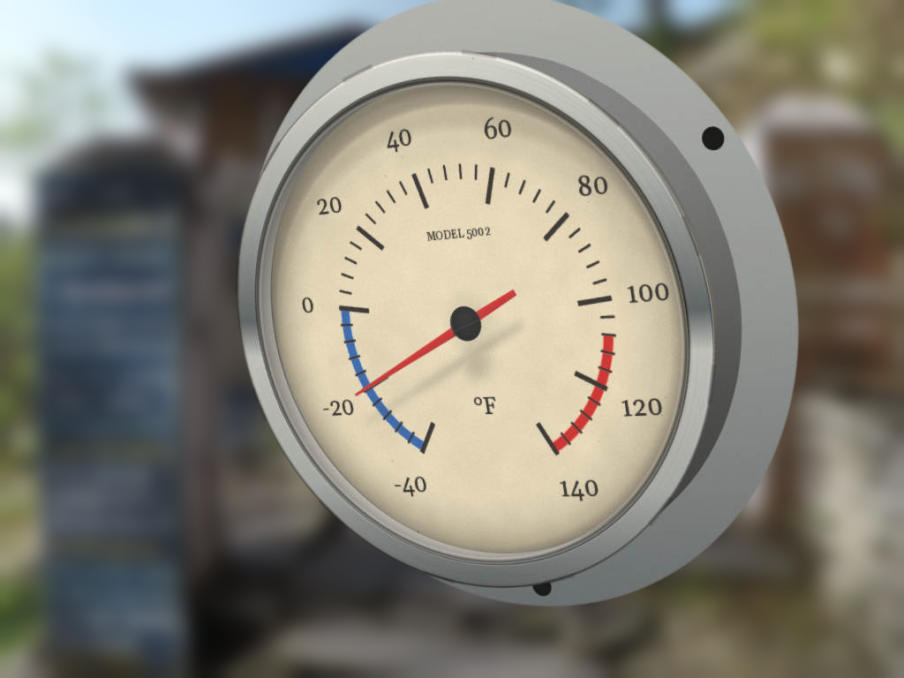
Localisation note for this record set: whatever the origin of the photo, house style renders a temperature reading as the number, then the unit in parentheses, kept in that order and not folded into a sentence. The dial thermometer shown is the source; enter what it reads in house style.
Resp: -20 (°F)
